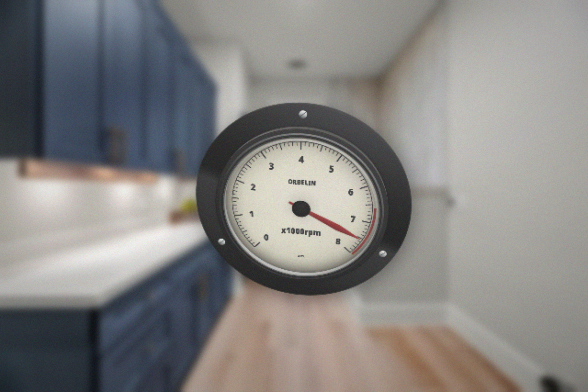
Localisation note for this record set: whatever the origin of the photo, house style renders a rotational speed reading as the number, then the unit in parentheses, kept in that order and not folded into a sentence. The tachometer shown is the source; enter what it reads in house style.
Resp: 7500 (rpm)
